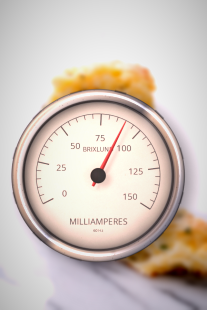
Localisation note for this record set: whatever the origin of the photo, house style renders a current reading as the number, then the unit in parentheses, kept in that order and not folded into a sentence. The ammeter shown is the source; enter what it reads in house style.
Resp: 90 (mA)
